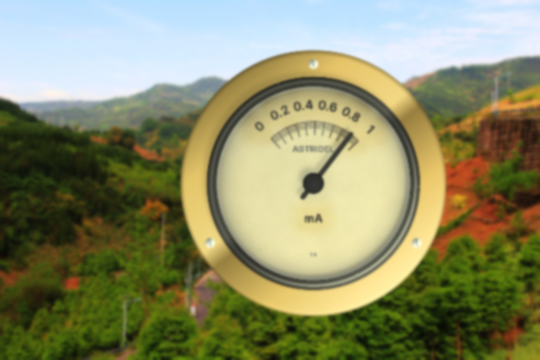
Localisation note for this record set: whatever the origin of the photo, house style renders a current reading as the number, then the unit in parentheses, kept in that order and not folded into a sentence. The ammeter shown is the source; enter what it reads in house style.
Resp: 0.9 (mA)
